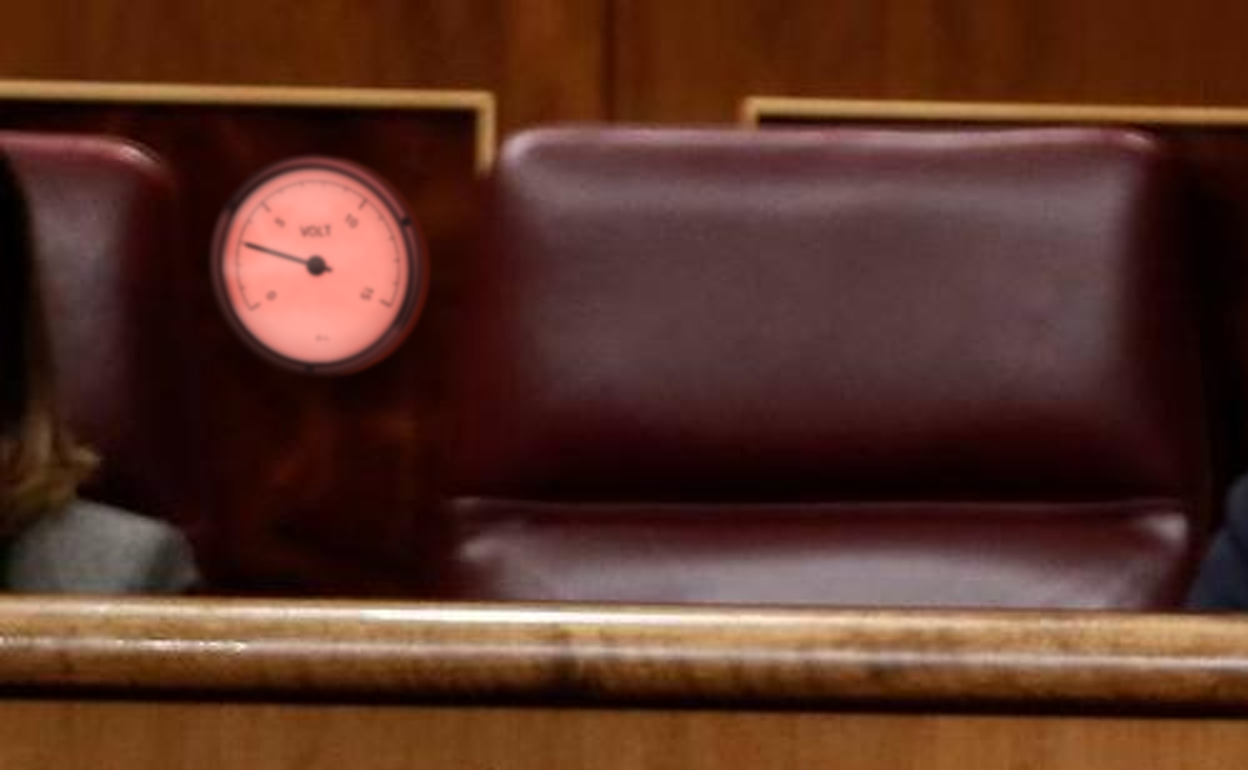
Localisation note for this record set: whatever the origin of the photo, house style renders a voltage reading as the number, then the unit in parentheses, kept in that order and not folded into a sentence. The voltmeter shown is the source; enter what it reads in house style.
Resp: 3 (V)
